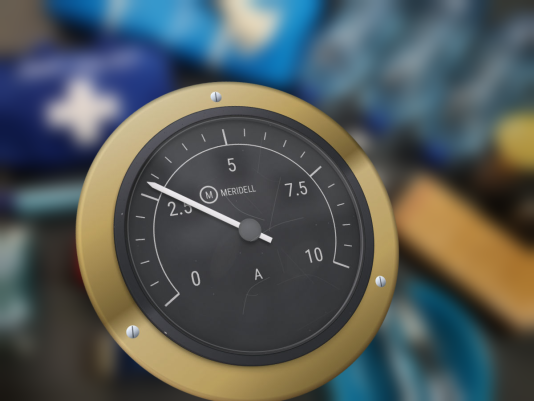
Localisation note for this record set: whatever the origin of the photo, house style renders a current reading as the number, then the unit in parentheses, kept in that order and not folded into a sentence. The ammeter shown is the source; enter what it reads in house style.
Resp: 2.75 (A)
